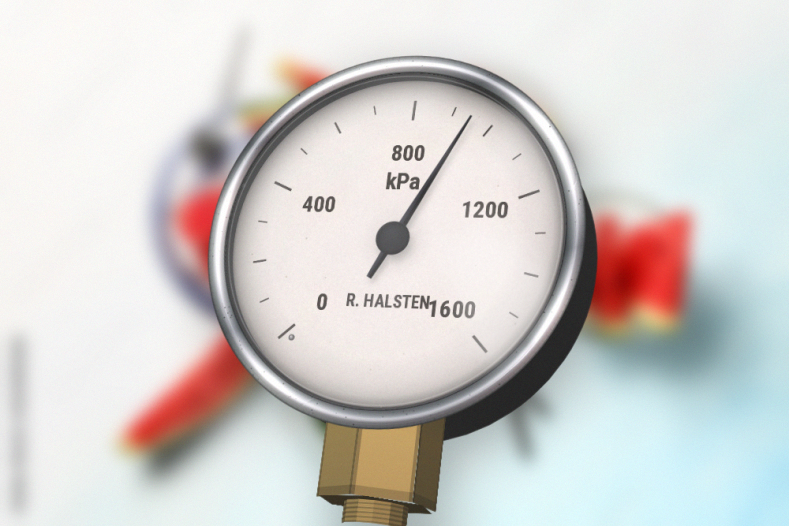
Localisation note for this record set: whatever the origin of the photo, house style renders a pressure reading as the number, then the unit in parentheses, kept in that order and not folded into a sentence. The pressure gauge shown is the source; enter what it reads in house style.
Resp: 950 (kPa)
